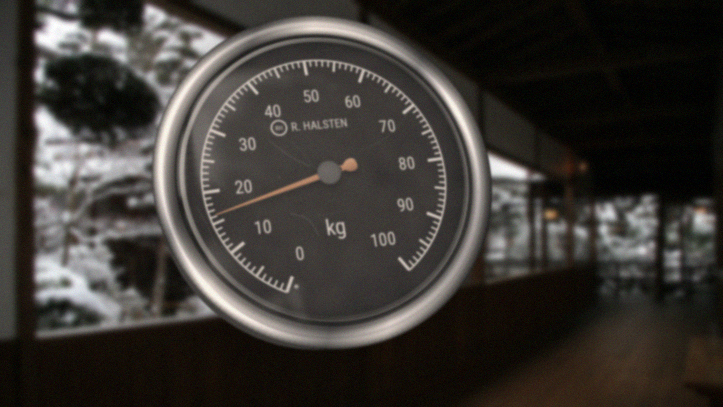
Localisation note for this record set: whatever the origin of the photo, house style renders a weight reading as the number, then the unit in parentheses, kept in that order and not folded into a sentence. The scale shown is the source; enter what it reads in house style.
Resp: 16 (kg)
